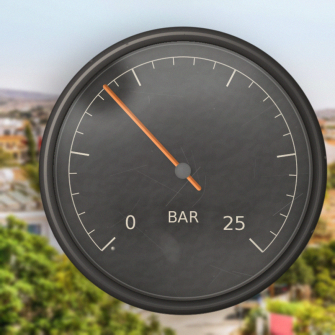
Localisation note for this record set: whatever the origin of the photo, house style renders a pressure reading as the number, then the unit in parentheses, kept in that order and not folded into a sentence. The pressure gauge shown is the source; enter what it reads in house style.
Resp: 8.5 (bar)
